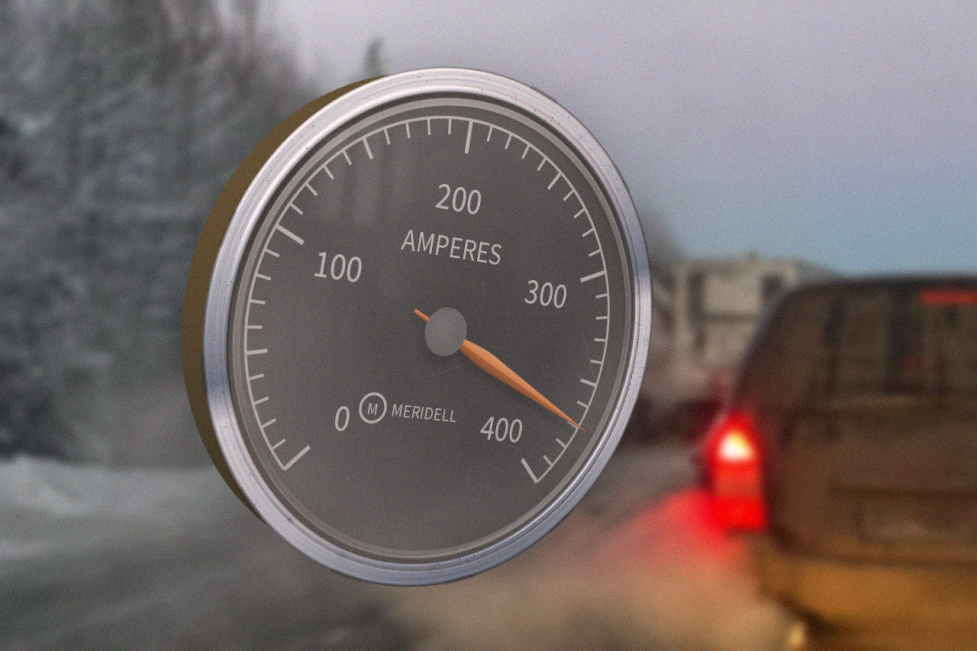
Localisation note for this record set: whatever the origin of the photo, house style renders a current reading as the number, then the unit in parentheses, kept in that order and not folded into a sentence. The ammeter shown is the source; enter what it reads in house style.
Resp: 370 (A)
